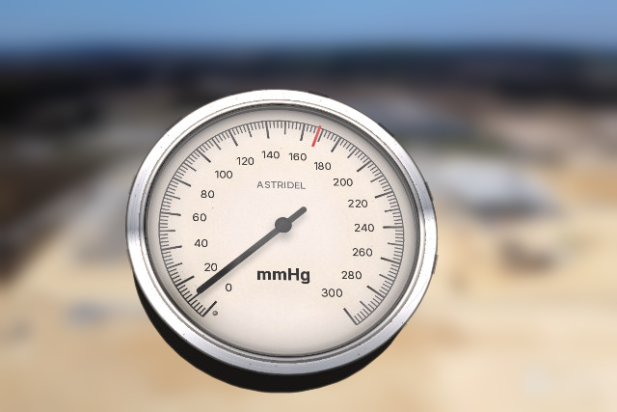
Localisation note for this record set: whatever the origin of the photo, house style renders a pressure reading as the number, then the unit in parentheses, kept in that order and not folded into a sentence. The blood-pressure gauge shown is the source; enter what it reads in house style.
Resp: 10 (mmHg)
